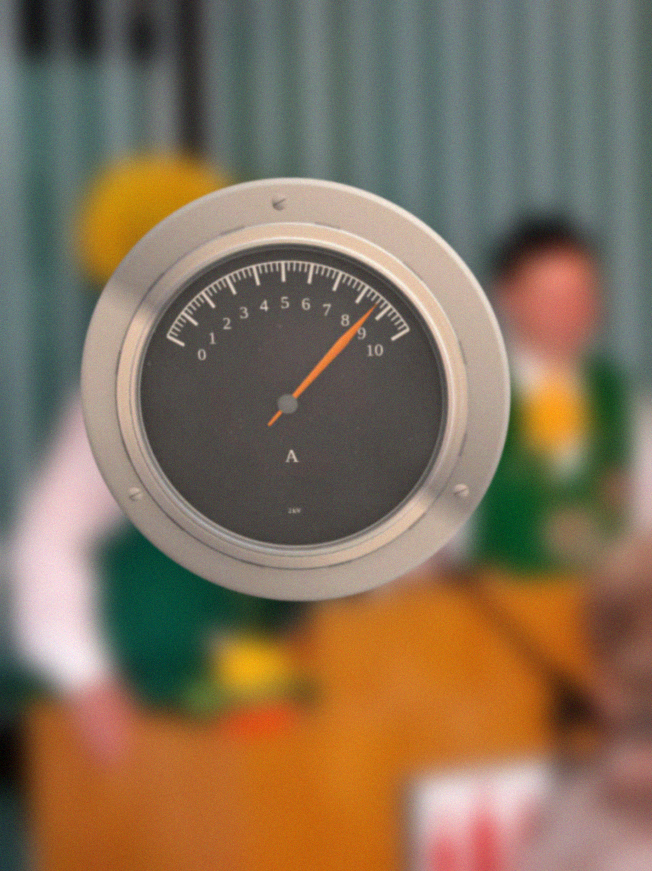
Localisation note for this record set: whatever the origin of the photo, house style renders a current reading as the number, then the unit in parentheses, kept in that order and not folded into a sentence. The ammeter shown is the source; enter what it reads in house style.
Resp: 8.6 (A)
